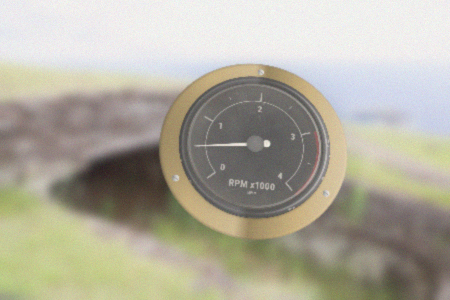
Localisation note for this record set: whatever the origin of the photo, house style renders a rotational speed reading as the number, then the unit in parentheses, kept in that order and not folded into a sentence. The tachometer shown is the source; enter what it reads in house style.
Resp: 500 (rpm)
